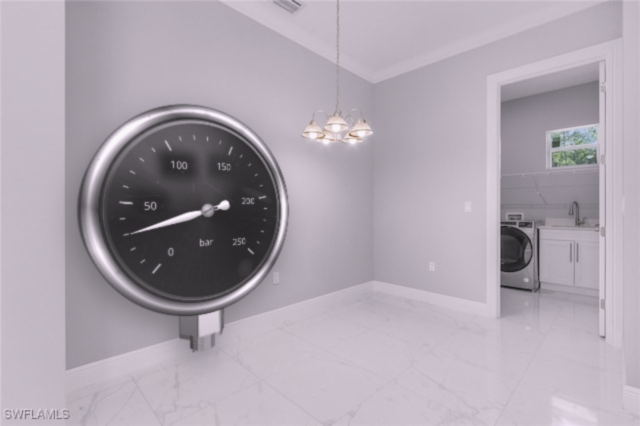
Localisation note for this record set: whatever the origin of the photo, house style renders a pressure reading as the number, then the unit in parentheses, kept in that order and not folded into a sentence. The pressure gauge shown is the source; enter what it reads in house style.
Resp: 30 (bar)
